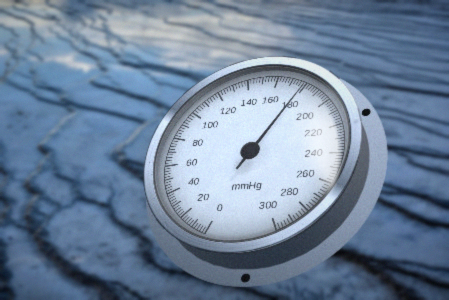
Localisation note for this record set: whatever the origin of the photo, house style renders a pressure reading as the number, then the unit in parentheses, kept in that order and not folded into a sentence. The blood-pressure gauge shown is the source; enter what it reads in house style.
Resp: 180 (mmHg)
